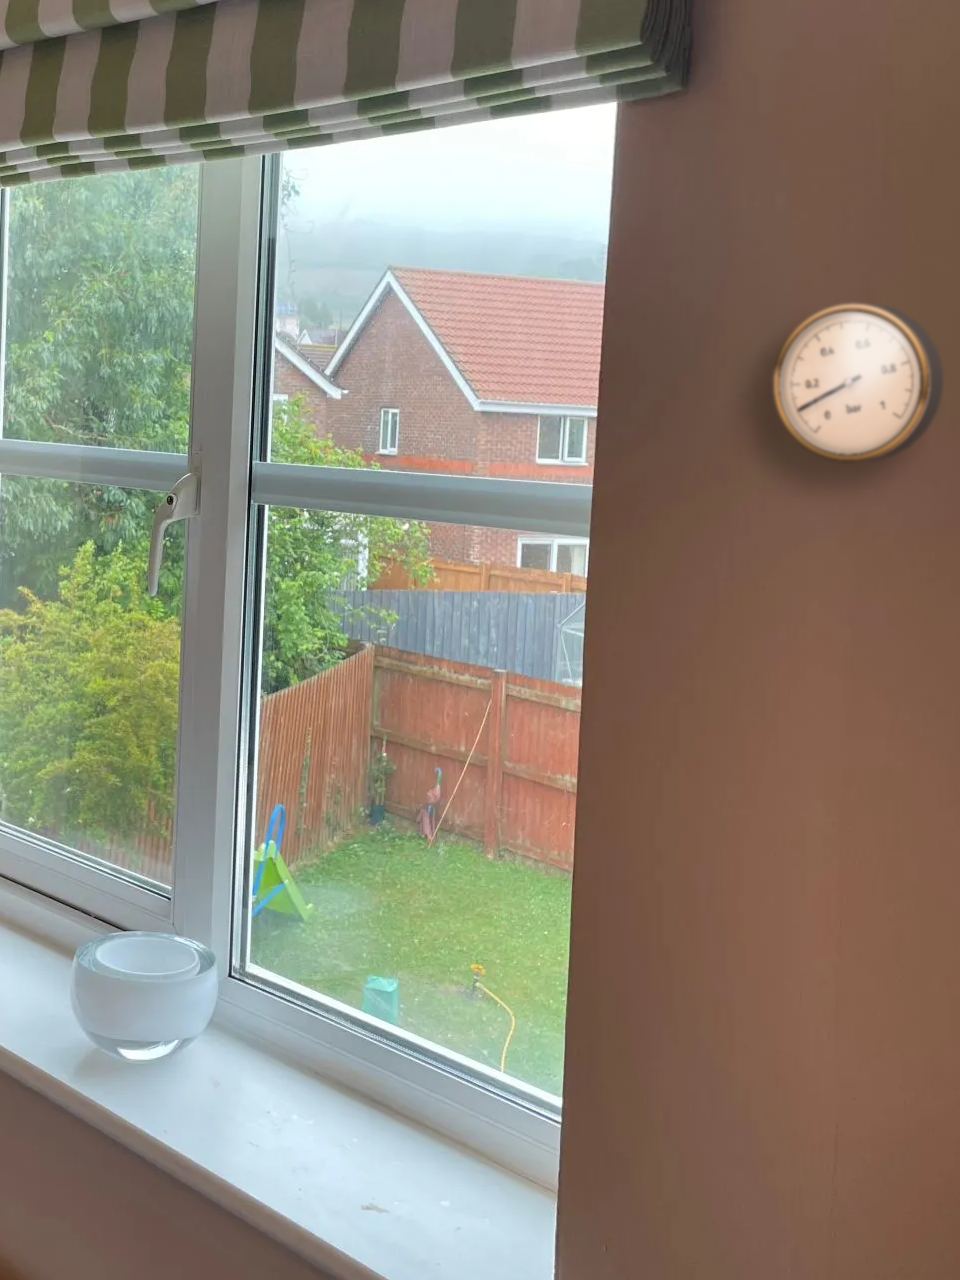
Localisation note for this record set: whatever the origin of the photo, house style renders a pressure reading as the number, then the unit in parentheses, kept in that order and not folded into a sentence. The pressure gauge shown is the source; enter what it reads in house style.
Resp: 0.1 (bar)
